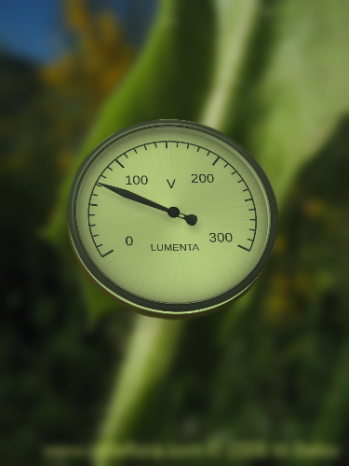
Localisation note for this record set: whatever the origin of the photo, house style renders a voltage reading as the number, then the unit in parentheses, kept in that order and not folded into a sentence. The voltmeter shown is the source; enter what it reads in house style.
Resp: 70 (V)
